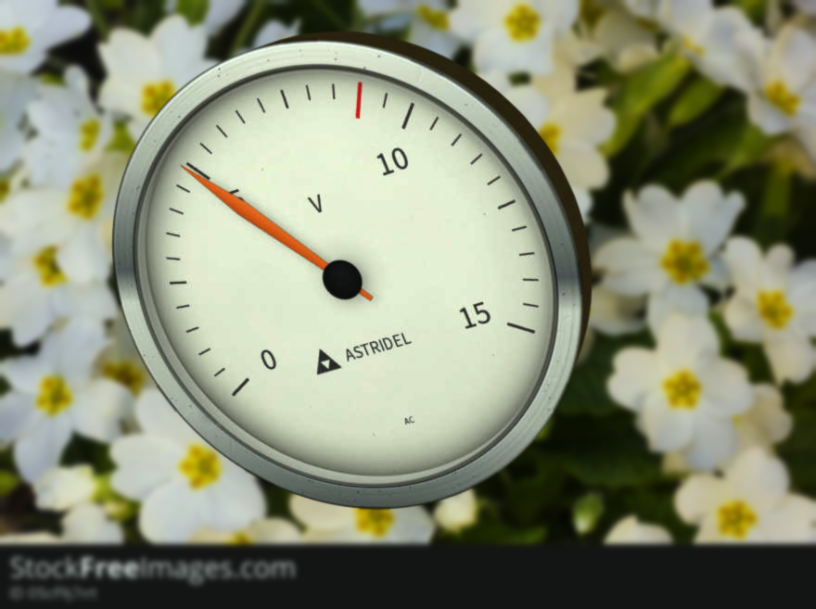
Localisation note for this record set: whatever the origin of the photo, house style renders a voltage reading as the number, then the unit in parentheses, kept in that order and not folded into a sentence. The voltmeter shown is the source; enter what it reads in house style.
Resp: 5 (V)
